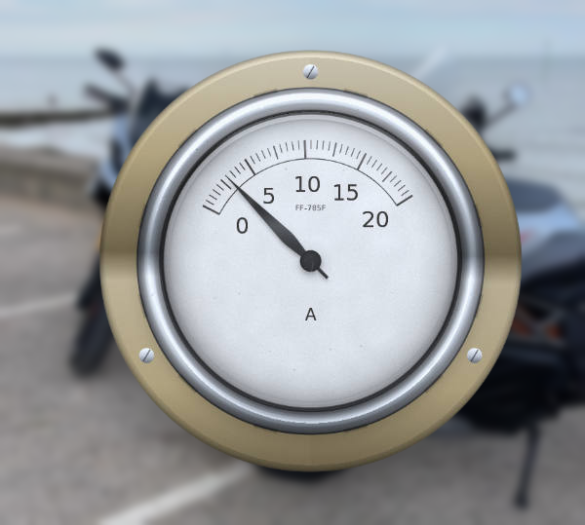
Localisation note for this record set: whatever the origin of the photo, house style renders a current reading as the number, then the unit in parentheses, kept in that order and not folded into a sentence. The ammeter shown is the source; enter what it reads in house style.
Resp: 3 (A)
